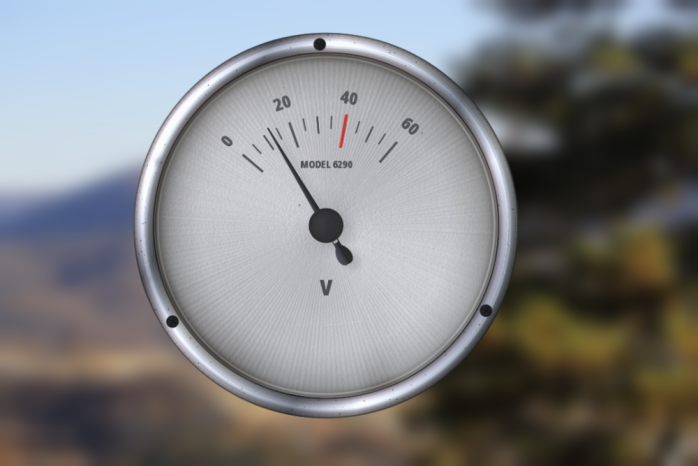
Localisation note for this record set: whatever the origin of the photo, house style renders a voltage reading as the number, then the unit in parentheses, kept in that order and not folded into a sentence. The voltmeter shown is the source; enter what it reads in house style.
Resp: 12.5 (V)
